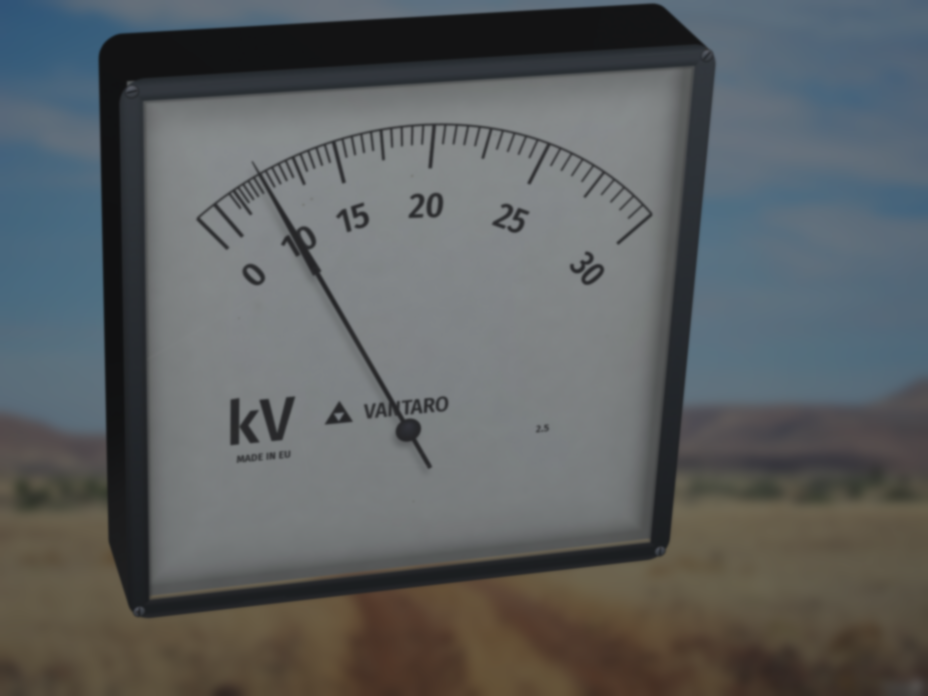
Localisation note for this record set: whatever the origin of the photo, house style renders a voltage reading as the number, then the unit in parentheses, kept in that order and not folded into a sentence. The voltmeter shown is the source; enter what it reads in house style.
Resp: 10 (kV)
